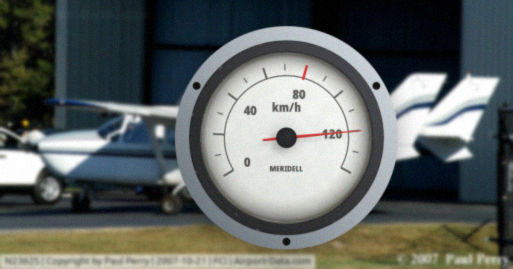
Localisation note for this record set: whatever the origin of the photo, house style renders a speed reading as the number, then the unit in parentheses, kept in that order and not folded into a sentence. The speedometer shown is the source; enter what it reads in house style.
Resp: 120 (km/h)
